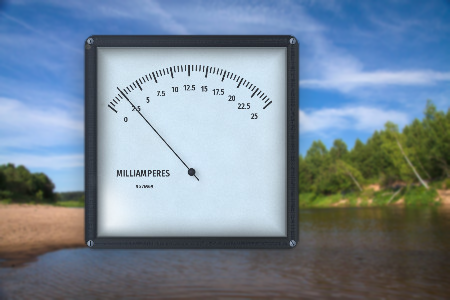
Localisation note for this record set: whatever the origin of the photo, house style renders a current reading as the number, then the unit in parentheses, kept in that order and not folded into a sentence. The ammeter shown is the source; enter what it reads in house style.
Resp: 2.5 (mA)
